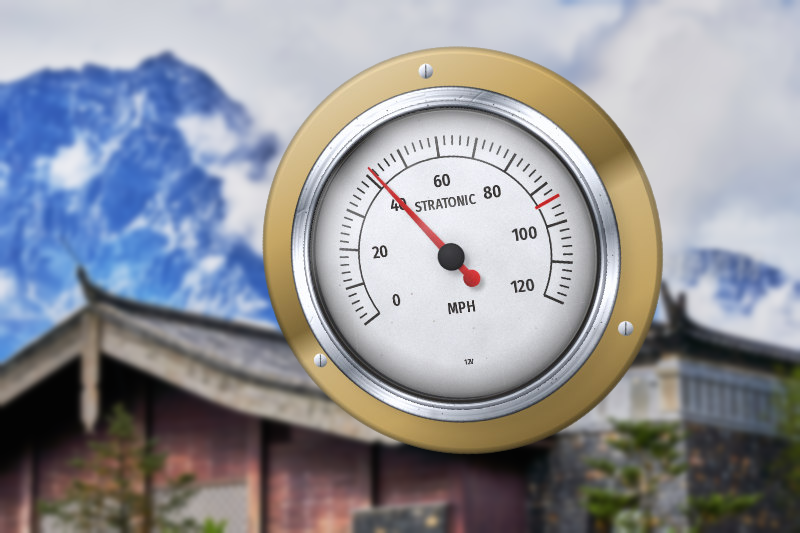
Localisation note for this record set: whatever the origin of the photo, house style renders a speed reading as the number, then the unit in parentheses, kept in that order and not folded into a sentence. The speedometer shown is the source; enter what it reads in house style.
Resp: 42 (mph)
